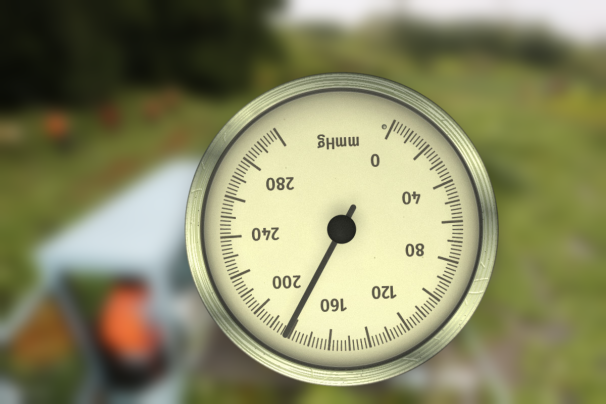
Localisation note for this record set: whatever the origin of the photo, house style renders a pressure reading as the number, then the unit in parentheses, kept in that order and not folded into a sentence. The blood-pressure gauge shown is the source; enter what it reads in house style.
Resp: 182 (mmHg)
